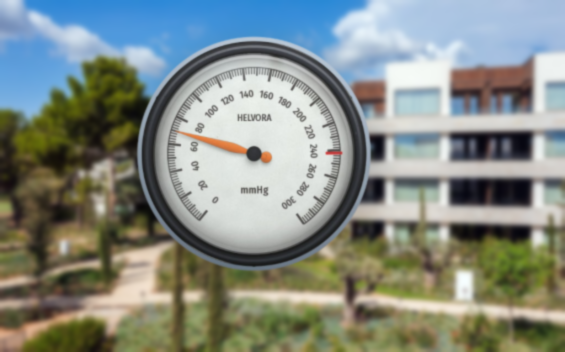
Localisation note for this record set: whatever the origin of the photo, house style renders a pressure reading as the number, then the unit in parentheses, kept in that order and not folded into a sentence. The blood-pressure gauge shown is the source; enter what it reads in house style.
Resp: 70 (mmHg)
